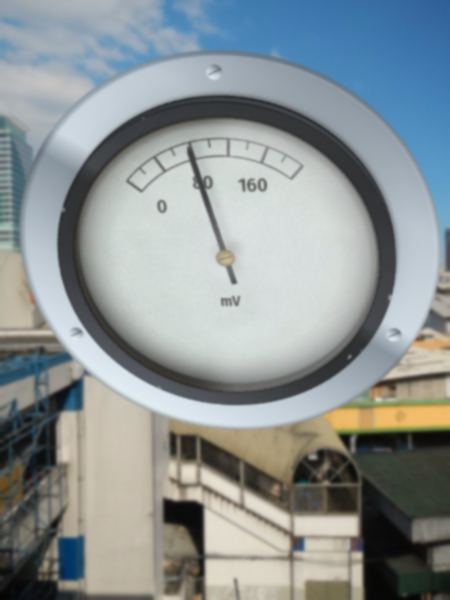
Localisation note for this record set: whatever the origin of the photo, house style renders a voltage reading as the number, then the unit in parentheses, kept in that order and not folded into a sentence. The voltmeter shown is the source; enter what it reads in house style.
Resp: 80 (mV)
